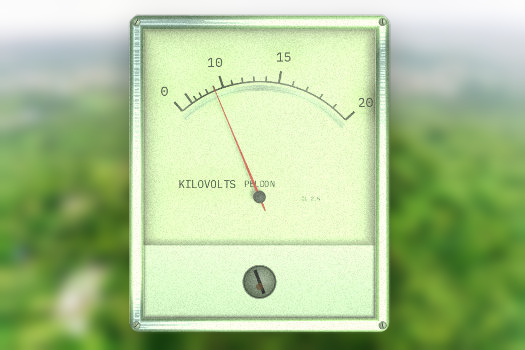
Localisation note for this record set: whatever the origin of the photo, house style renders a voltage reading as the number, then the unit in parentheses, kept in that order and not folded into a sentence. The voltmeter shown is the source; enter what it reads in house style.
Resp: 9 (kV)
